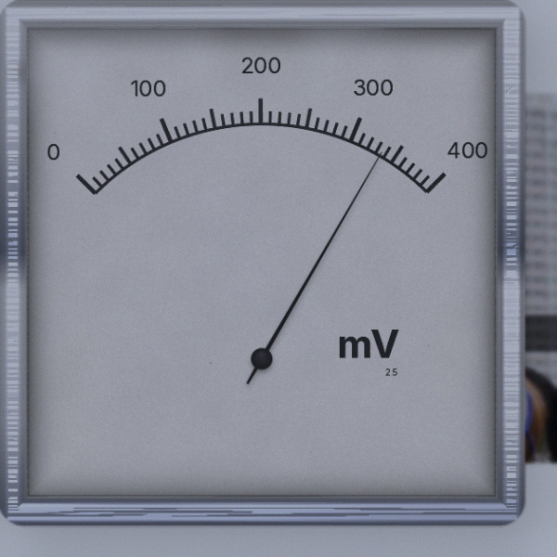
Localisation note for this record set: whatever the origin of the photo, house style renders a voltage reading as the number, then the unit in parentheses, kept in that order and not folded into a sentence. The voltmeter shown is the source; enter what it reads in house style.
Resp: 335 (mV)
